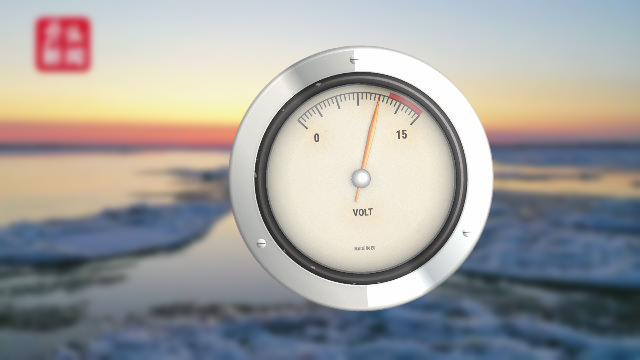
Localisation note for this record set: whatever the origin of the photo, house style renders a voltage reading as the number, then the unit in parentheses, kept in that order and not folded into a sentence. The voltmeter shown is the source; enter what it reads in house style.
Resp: 10 (V)
